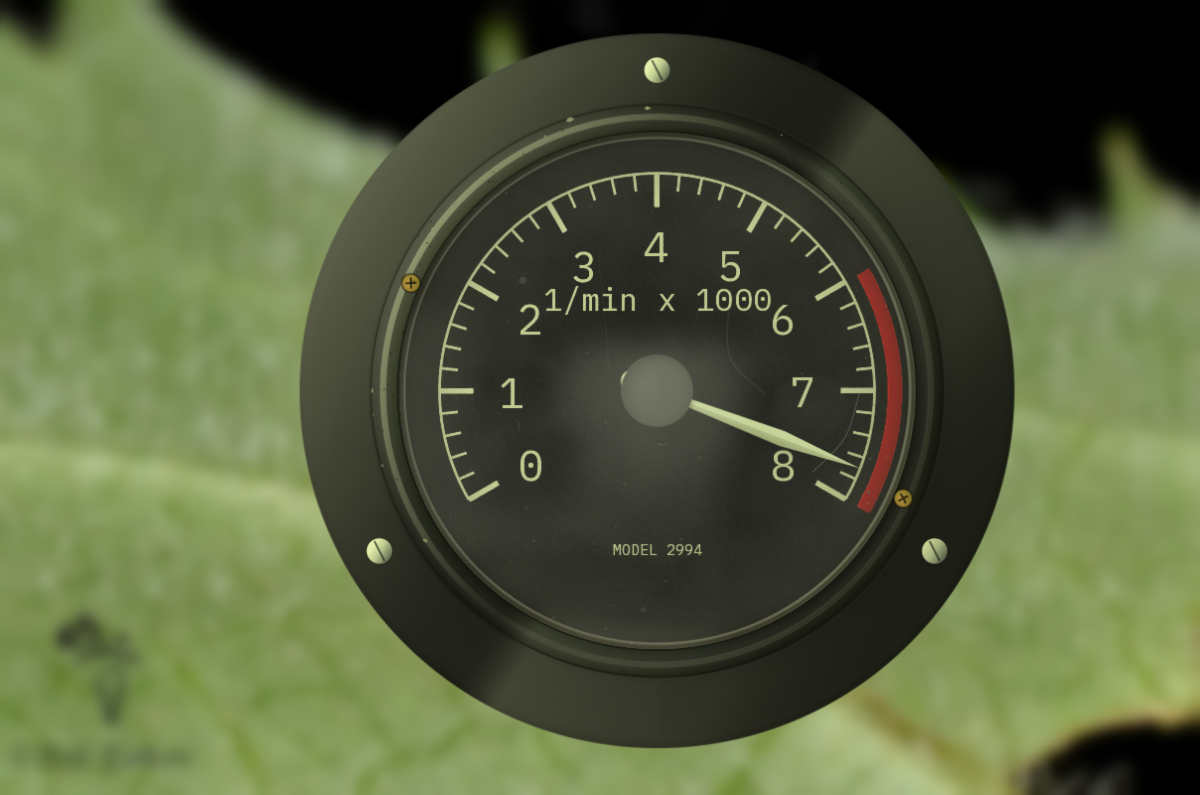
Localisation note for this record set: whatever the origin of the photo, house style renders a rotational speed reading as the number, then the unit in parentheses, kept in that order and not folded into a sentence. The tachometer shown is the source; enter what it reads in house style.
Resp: 7700 (rpm)
